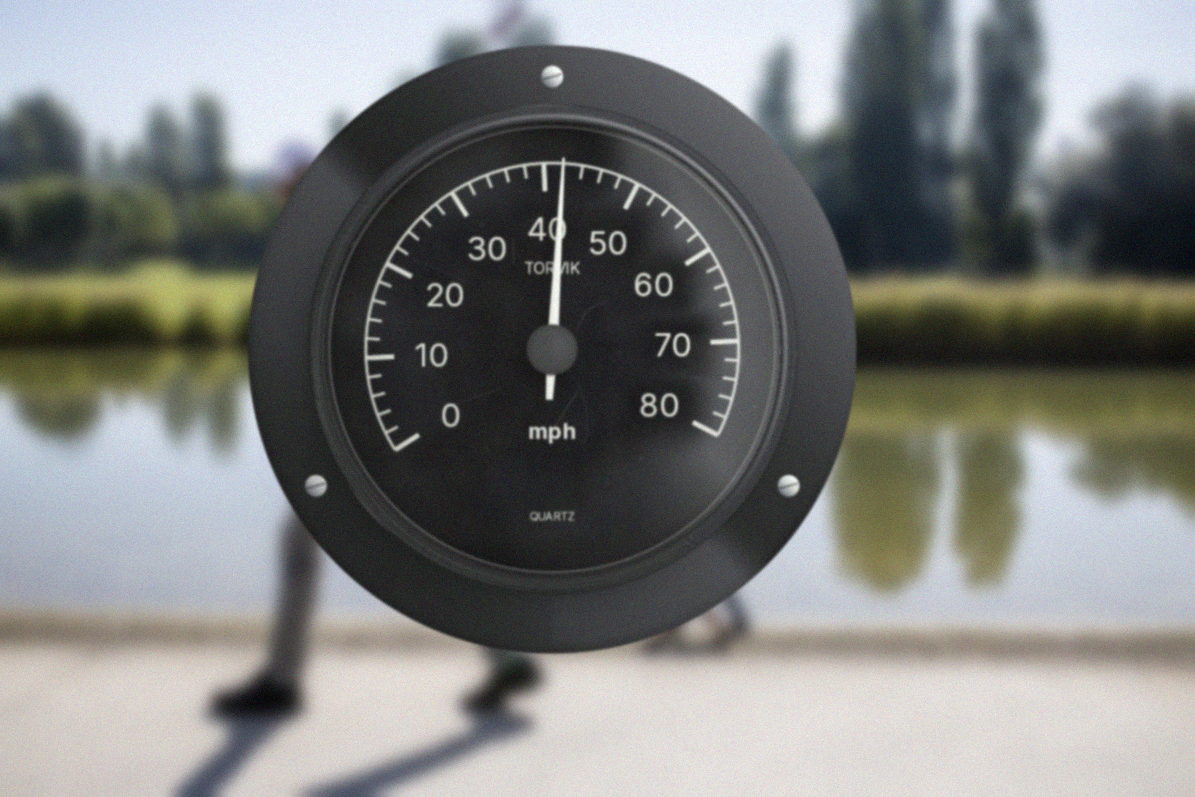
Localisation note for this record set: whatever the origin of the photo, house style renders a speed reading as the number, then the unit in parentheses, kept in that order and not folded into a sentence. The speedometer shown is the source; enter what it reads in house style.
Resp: 42 (mph)
